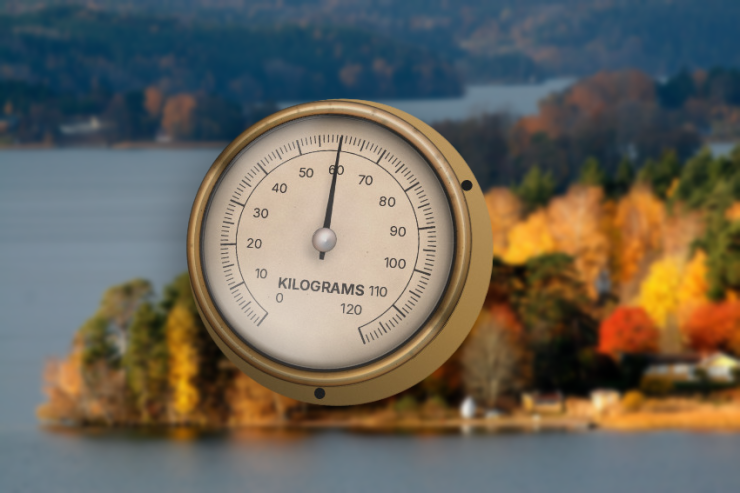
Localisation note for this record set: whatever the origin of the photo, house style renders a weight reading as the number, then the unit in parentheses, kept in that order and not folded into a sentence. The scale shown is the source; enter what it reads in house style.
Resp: 60 (kg)
